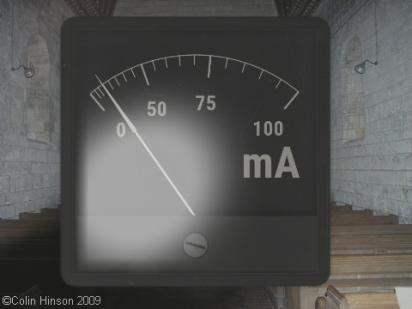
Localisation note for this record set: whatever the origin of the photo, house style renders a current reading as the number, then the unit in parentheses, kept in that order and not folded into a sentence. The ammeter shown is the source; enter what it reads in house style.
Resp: 25 (mA)
